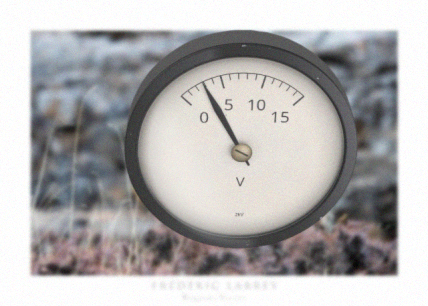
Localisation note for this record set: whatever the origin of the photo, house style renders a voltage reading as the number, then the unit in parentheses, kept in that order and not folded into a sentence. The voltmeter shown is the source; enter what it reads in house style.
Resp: 3 (V)
